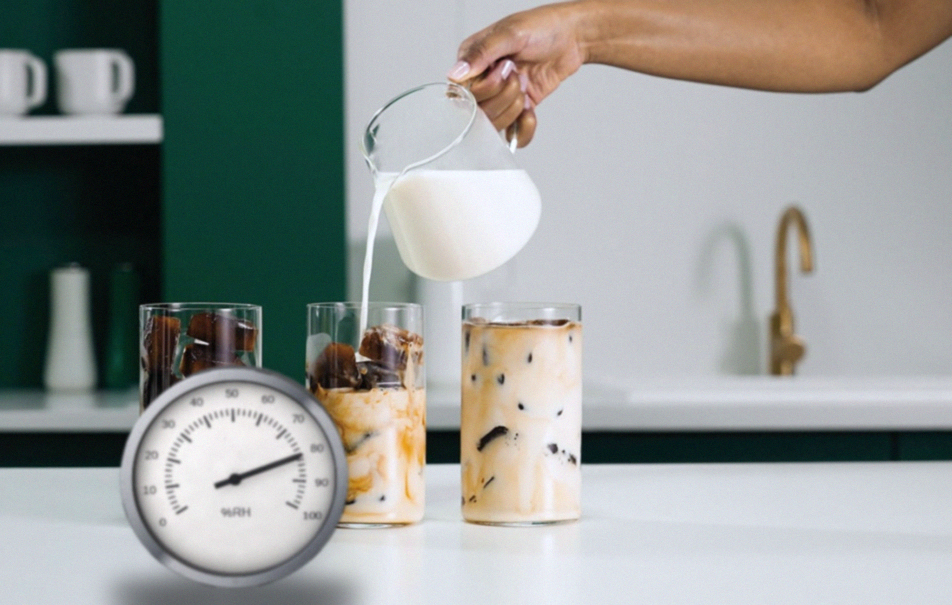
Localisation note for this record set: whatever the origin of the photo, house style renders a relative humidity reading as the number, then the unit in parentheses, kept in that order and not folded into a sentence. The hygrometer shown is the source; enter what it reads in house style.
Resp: 80 (%)
